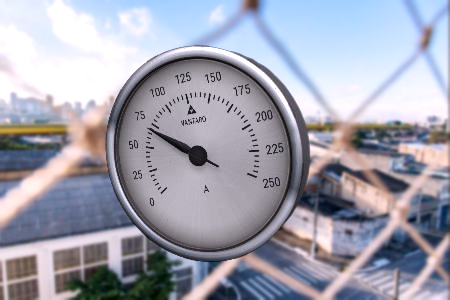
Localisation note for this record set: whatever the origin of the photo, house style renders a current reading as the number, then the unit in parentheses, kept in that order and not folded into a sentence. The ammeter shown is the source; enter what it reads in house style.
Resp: 70 (A)
